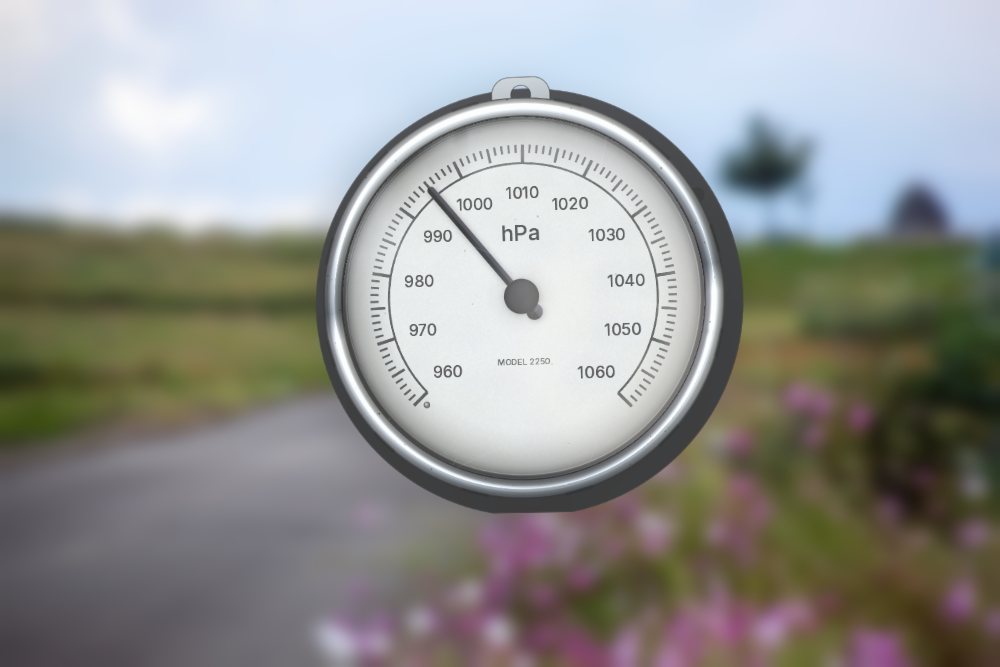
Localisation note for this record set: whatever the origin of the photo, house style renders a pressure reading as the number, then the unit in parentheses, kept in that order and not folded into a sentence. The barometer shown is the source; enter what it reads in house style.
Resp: 995 (hPa)
